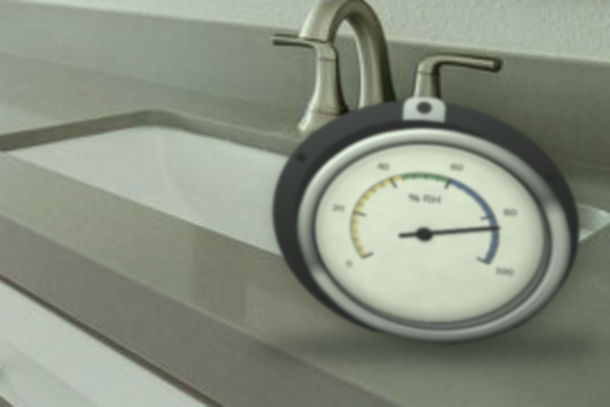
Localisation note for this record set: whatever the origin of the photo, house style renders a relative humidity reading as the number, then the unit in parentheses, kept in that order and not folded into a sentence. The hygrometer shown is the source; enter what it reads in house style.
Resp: 84 (%)
